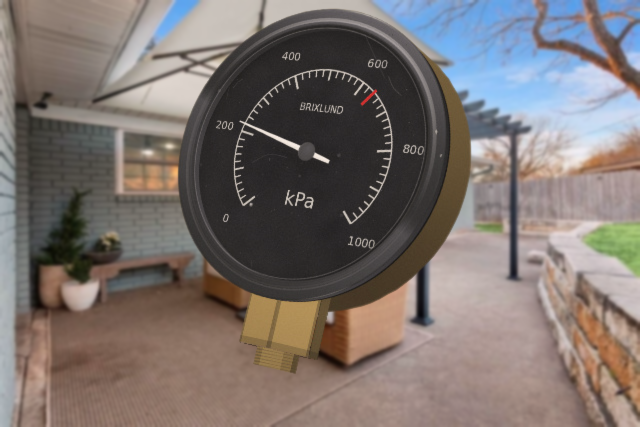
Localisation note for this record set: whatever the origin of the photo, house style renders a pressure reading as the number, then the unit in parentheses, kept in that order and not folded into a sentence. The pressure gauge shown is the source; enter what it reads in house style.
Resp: 220 (kPa)
